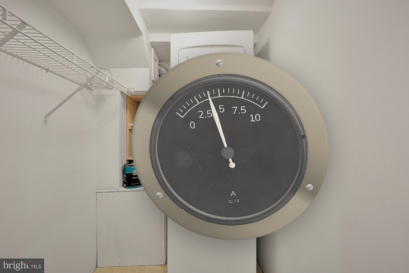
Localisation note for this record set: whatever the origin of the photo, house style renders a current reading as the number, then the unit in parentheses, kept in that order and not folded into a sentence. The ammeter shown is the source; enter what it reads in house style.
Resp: 4 (A)
